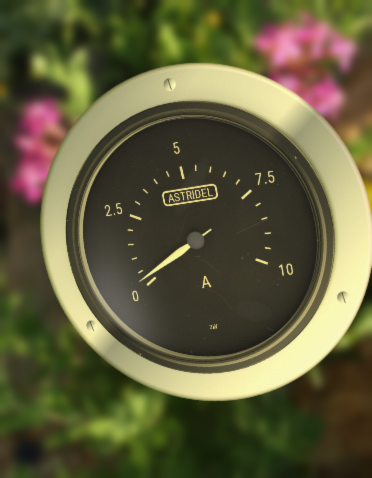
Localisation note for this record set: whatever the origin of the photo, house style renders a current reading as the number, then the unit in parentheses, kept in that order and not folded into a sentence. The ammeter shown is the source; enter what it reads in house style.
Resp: 0.25 (A)
